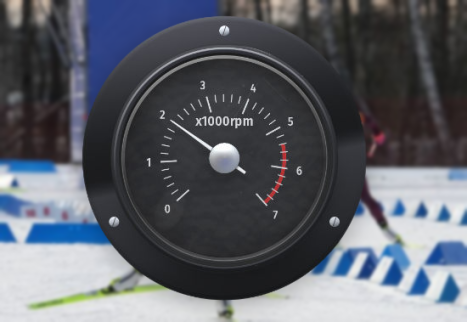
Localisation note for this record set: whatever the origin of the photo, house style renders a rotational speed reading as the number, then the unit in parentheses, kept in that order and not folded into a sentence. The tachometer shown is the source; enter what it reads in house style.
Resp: 2000 (rpm)
